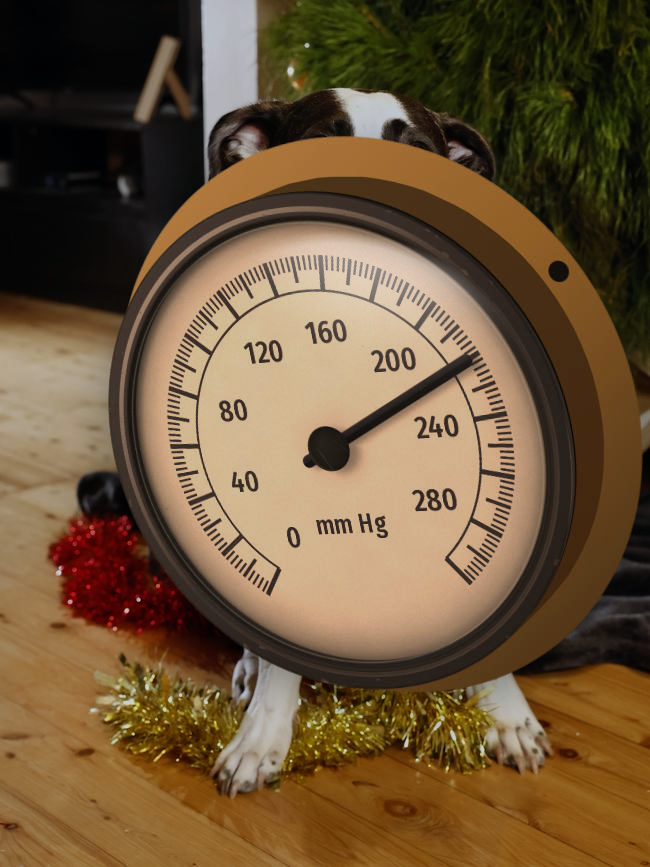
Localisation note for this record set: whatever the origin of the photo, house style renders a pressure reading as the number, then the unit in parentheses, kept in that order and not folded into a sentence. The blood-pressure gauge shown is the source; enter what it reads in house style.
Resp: 220 (mmHg)
